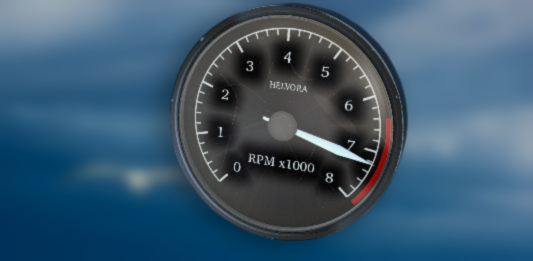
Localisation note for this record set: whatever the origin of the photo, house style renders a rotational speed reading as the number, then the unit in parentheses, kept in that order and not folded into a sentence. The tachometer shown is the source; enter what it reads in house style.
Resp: 7200 (rpm)
